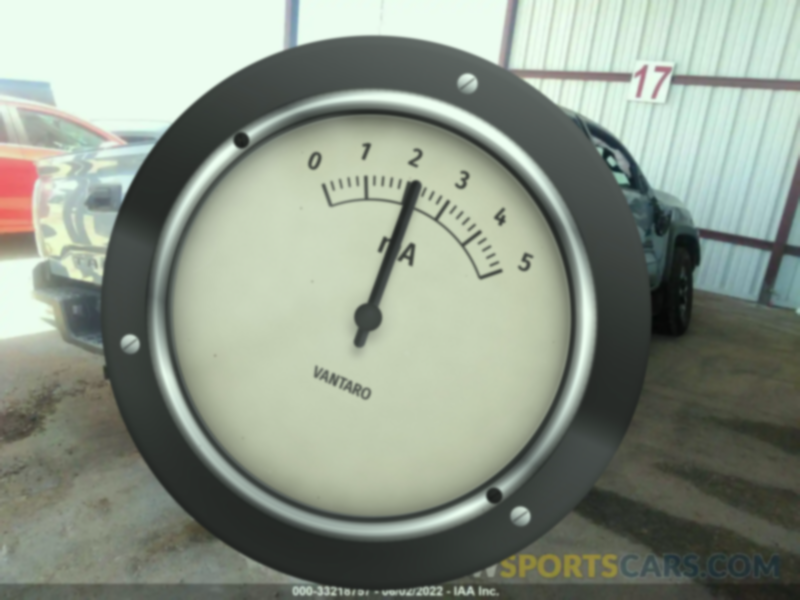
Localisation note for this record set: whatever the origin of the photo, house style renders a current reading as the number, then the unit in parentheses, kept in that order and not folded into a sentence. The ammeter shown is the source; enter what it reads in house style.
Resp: 2.2 (mA)
